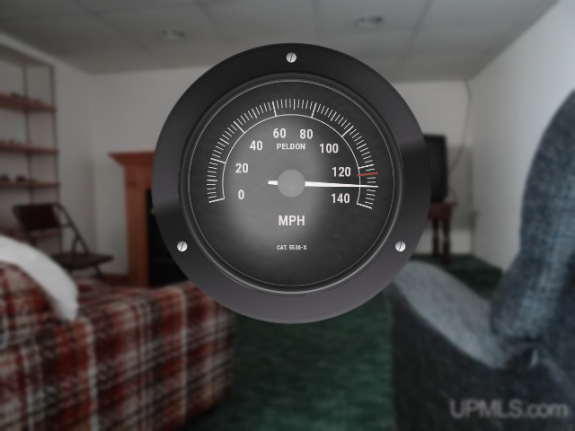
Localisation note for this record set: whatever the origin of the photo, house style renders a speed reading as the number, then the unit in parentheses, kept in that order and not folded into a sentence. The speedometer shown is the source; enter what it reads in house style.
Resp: 130 (mph)
